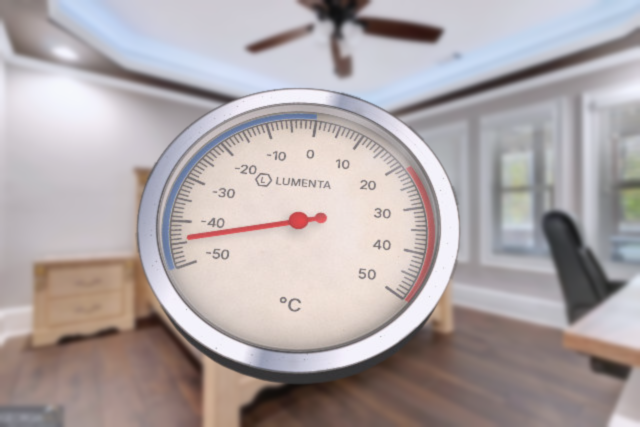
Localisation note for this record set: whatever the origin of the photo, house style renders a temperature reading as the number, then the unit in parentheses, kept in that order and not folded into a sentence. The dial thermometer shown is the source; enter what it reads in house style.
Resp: -45 (°C)
